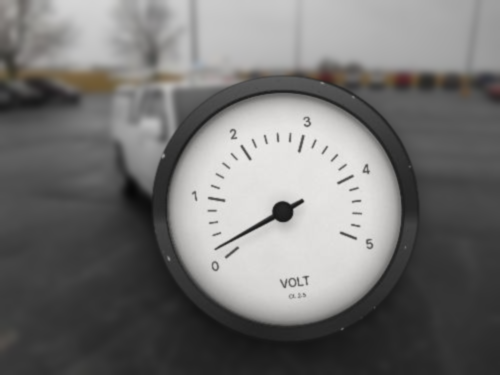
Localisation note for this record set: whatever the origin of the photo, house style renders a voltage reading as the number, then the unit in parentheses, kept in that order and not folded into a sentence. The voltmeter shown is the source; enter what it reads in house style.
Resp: 0.2 (V)
